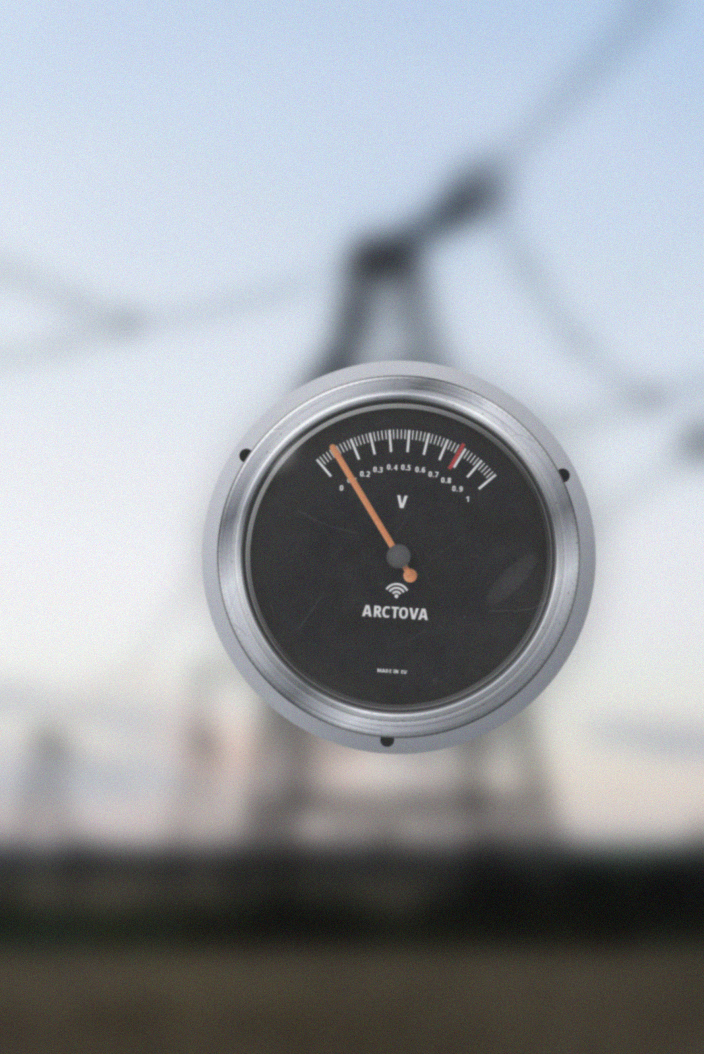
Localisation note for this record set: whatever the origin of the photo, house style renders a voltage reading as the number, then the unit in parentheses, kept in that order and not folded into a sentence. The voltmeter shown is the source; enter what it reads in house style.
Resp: 0.1 (V)
